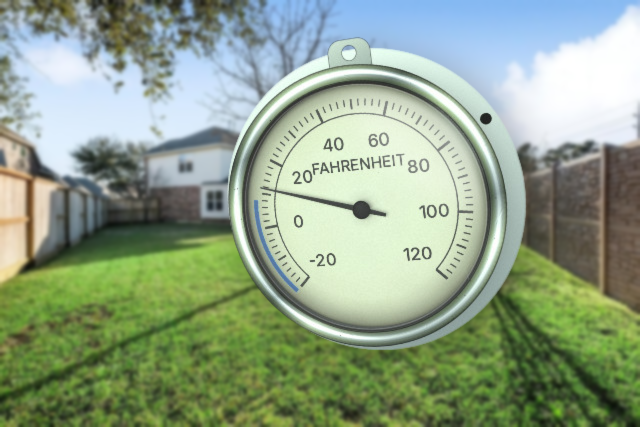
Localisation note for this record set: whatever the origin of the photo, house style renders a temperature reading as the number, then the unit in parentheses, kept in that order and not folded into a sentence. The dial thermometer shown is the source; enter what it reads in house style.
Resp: 12 (°F)
